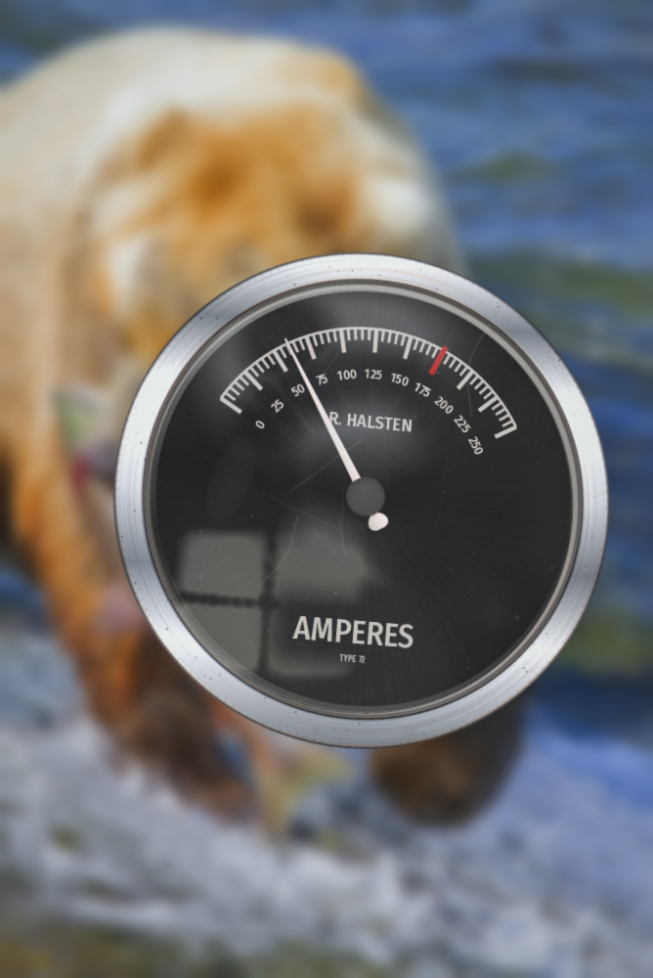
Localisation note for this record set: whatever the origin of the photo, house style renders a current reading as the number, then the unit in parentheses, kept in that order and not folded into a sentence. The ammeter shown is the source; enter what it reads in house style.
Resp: 60 (A)
